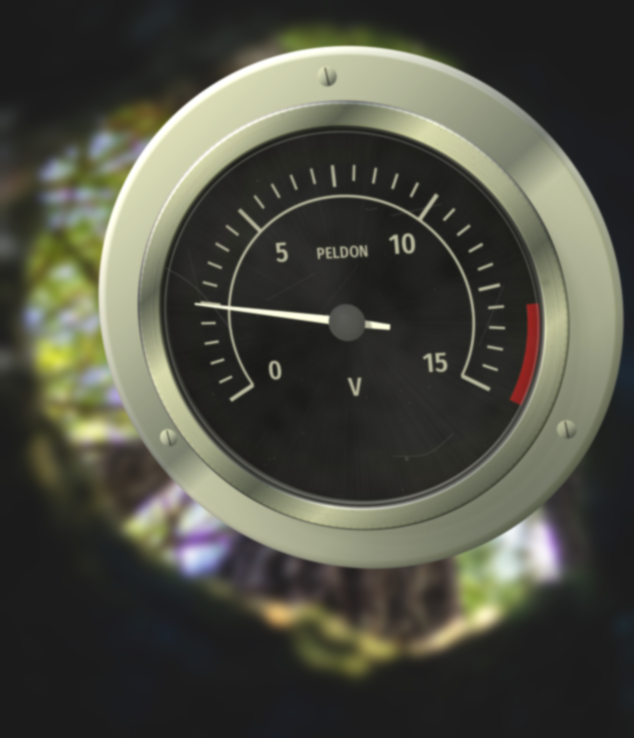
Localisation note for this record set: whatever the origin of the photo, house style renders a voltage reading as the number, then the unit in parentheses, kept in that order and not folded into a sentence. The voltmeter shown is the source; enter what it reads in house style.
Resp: 2.5 (V)
